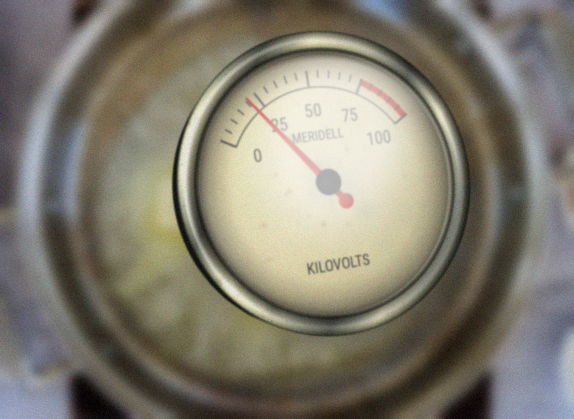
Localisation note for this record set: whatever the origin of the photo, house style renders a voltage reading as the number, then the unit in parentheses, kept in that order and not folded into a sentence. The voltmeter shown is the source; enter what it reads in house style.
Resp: 20 (kV)
